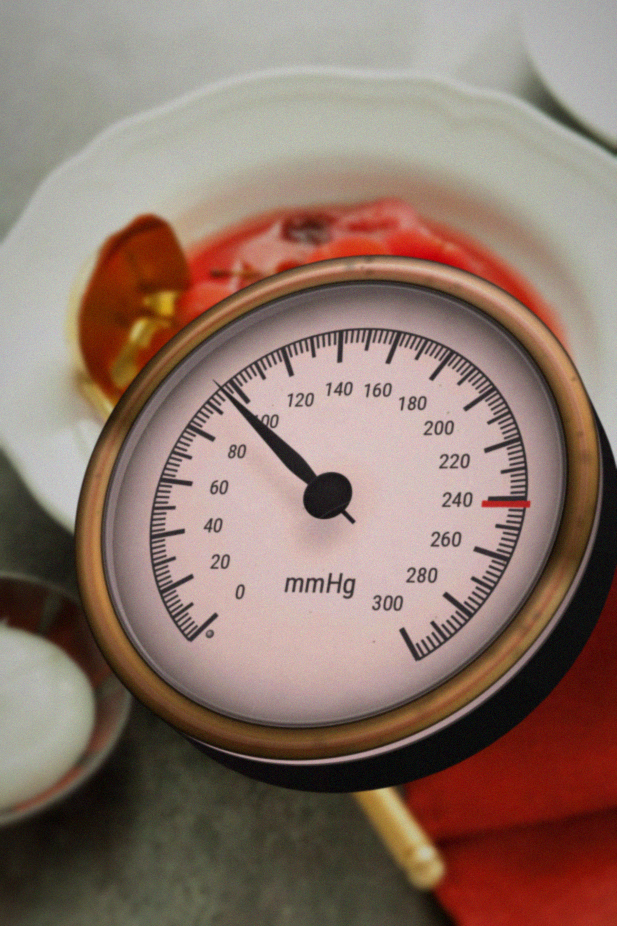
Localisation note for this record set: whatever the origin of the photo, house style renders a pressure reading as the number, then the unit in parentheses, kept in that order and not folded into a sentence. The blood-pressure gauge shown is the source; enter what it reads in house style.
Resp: 96 (mmHg)
